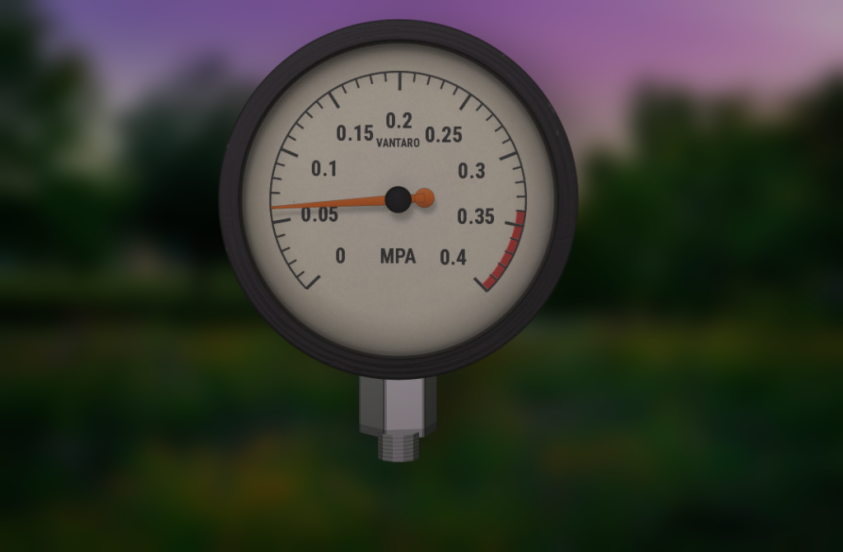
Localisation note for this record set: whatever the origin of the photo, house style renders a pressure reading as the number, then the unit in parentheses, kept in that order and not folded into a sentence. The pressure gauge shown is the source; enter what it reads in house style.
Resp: 0.06 (MPa)
